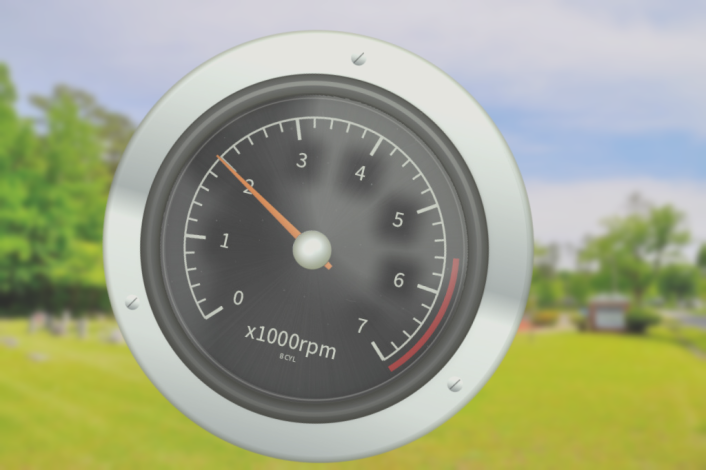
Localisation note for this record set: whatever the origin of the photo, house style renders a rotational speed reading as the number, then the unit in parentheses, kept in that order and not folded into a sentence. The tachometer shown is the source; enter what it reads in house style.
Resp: 2000 (rpm)
